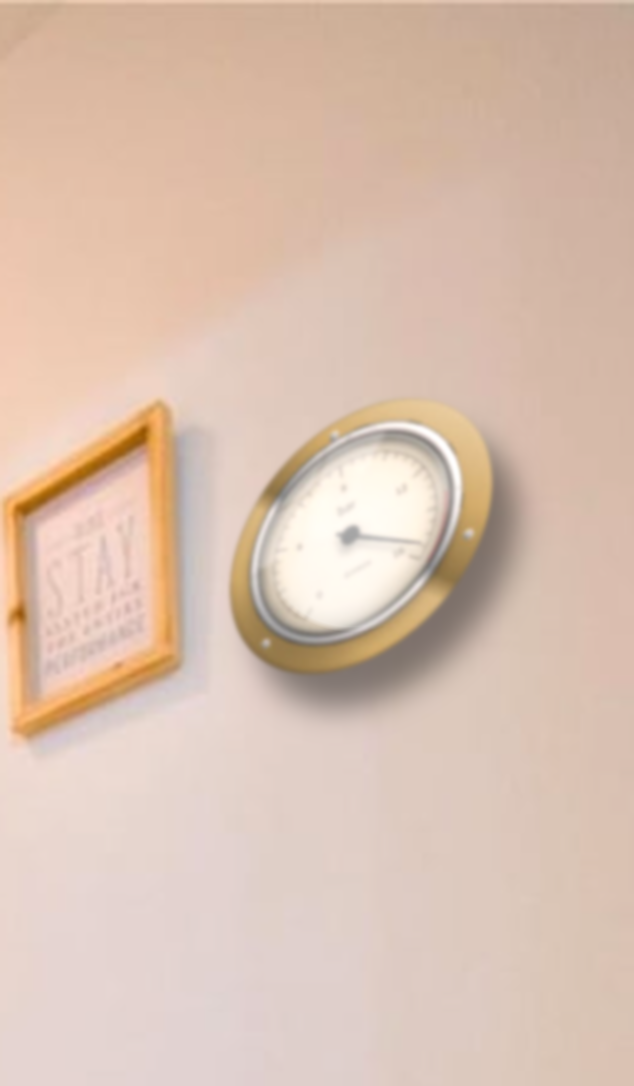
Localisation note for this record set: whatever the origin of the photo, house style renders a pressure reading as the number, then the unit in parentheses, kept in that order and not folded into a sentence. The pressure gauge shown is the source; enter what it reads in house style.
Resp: 15.5 (bar)
